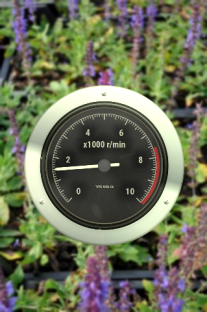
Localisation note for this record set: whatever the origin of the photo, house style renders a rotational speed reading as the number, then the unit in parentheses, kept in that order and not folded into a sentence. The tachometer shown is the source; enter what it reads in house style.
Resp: 1500 (rpm)
